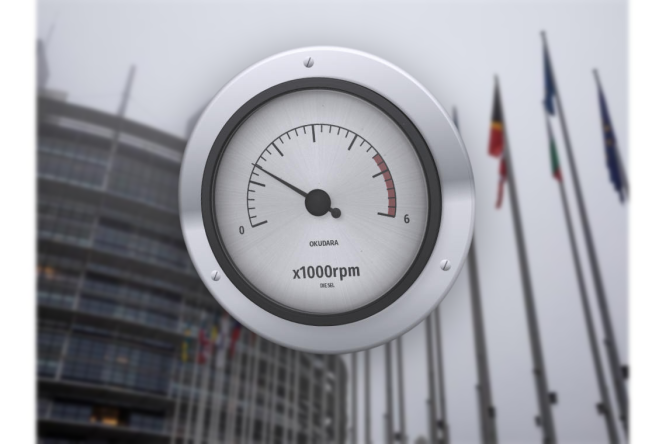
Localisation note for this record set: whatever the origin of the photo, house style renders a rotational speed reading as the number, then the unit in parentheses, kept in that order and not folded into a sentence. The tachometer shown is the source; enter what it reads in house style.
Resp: 1400 (rpm)
